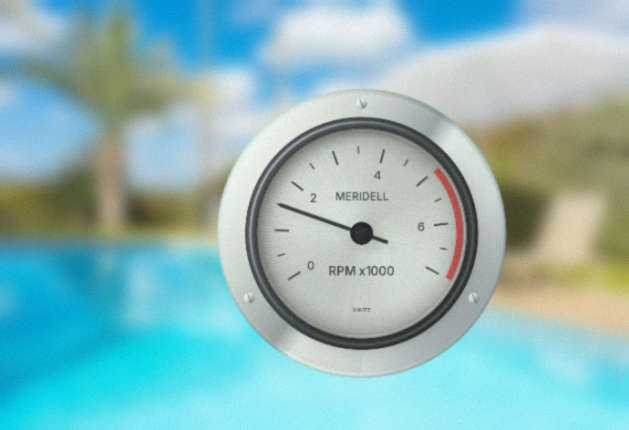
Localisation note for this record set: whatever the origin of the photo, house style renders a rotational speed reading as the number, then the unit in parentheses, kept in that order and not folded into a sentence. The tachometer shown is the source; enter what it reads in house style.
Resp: 1500 (rpm)
